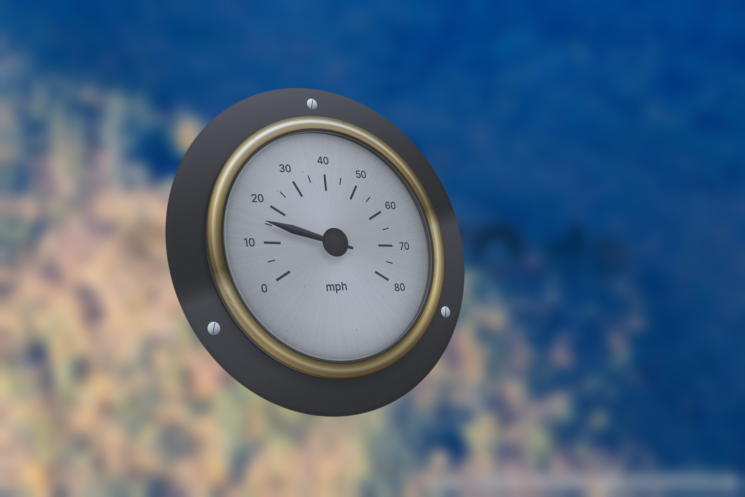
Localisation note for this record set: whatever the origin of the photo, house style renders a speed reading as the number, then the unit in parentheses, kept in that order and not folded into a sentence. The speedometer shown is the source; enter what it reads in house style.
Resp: 15 (mph)
